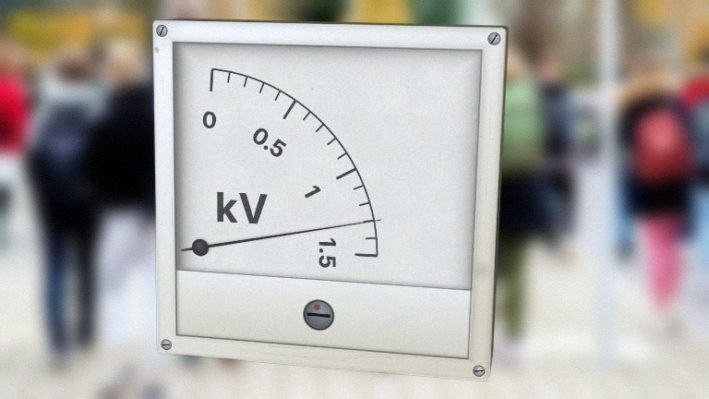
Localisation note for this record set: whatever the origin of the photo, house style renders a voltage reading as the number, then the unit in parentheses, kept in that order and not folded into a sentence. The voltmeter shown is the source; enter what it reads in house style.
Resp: 1.3 (kV)
